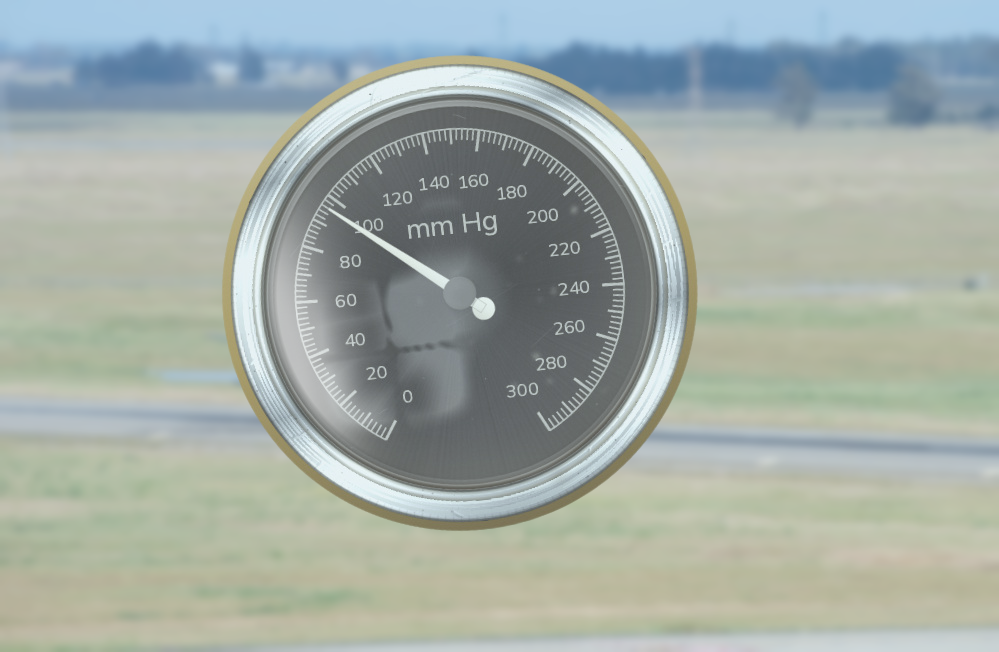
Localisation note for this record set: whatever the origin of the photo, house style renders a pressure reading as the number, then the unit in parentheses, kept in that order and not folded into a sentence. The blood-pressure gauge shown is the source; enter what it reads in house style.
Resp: 96 (mmHg)
